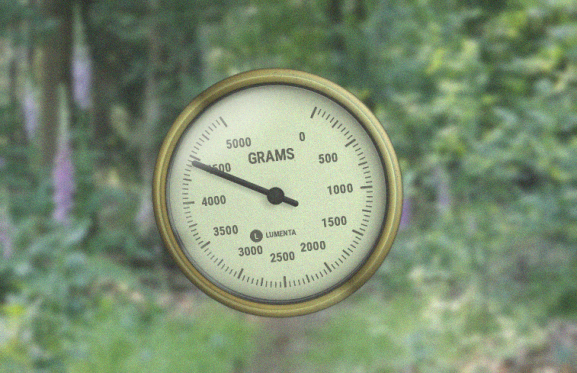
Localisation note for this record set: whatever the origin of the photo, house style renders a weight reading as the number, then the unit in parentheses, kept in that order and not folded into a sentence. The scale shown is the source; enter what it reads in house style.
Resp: 4450 (g)
